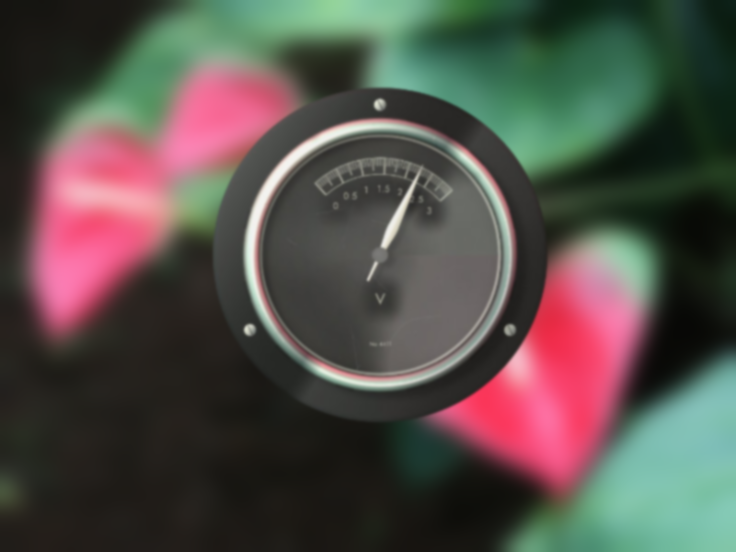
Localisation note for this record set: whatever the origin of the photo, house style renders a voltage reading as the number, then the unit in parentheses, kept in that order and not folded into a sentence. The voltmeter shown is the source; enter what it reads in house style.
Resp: 2.25 (V)
